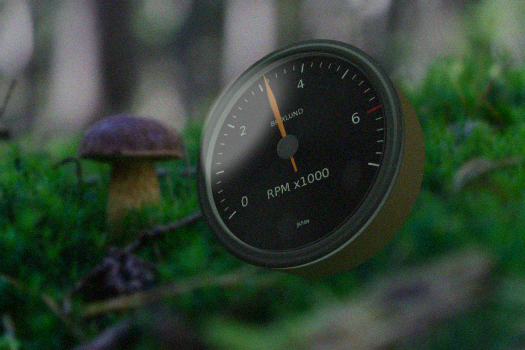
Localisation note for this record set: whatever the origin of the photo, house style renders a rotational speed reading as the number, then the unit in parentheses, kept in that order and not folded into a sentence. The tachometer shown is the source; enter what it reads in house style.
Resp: 3200 (rpm)
